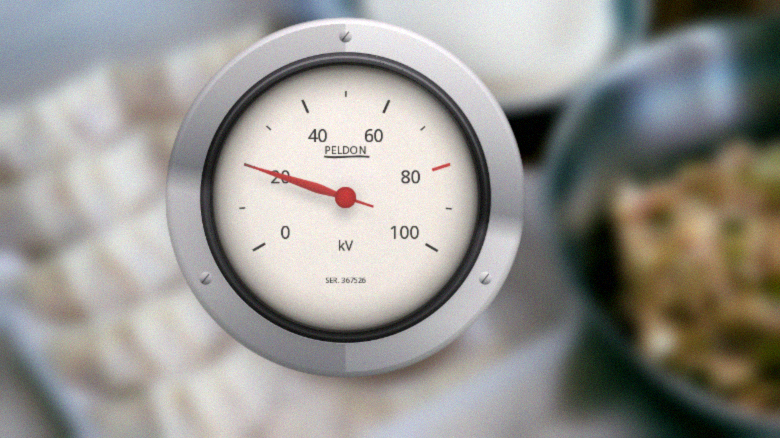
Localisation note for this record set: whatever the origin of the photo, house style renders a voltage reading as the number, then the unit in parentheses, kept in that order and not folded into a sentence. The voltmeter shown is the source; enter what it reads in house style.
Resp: 20 (kV)
